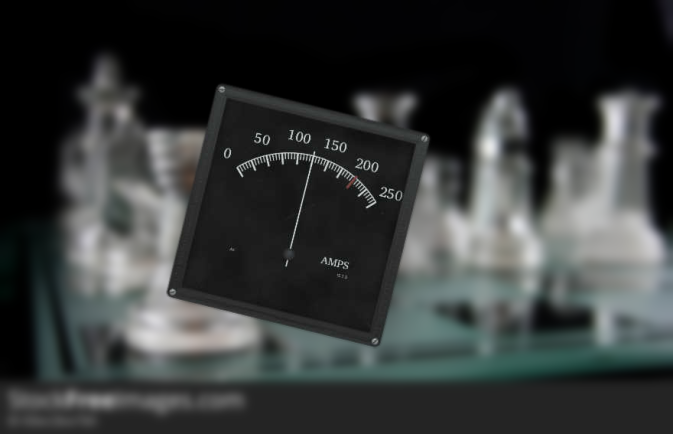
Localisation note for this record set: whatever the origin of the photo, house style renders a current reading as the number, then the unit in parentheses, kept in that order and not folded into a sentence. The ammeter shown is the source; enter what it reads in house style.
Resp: 125 (A)
